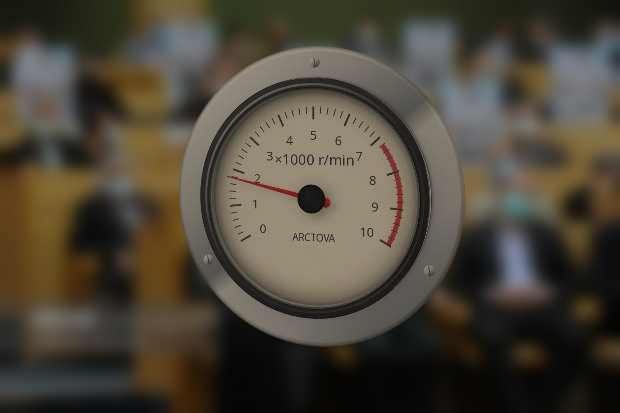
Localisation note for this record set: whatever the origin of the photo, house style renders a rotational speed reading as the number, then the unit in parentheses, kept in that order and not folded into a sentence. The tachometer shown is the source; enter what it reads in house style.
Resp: 1800 (rpm)
